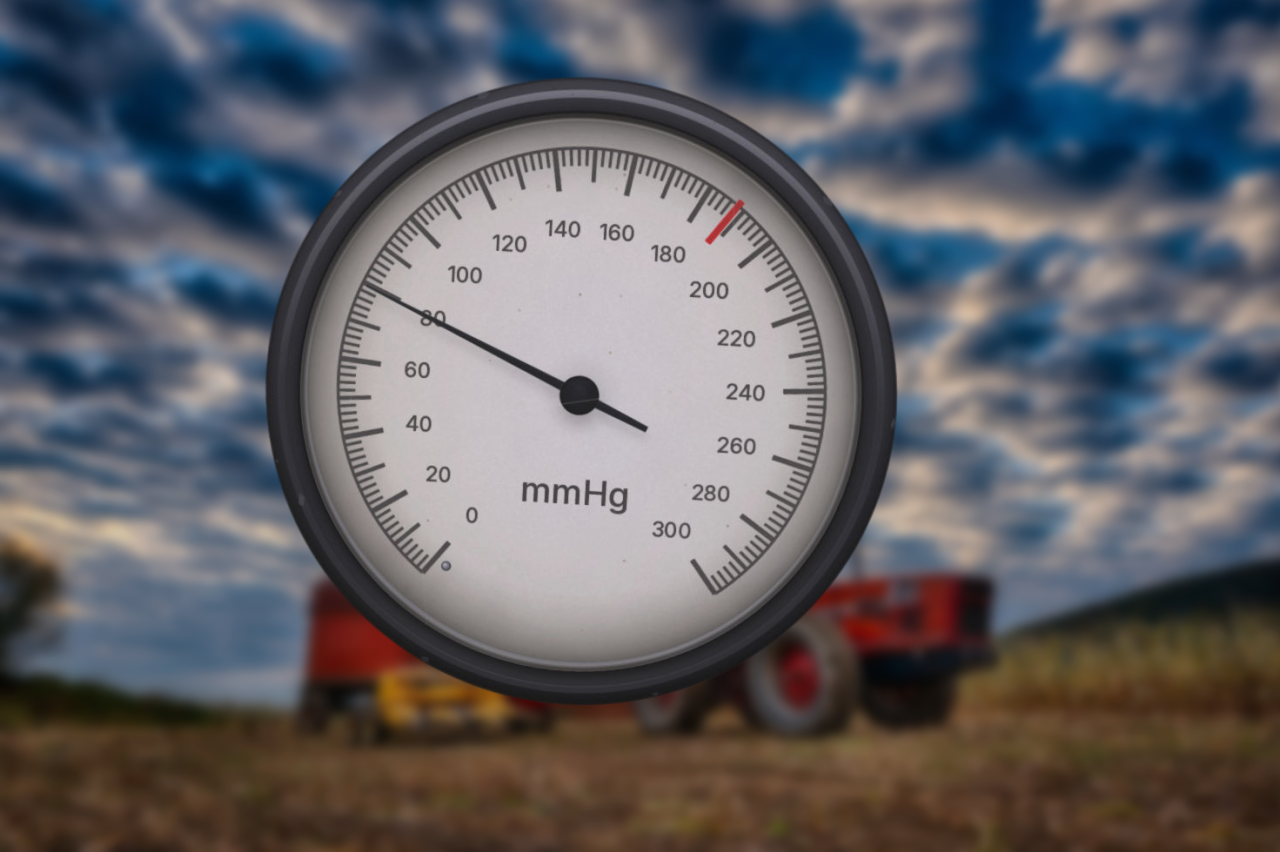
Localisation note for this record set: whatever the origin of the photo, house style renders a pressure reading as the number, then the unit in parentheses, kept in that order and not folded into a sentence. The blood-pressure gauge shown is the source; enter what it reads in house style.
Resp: 80 (mmHg)
